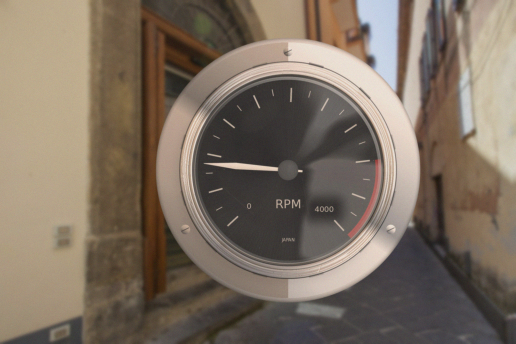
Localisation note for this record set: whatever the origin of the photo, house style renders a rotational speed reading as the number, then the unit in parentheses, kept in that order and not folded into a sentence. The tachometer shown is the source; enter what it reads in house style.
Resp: 700 (rpm)
